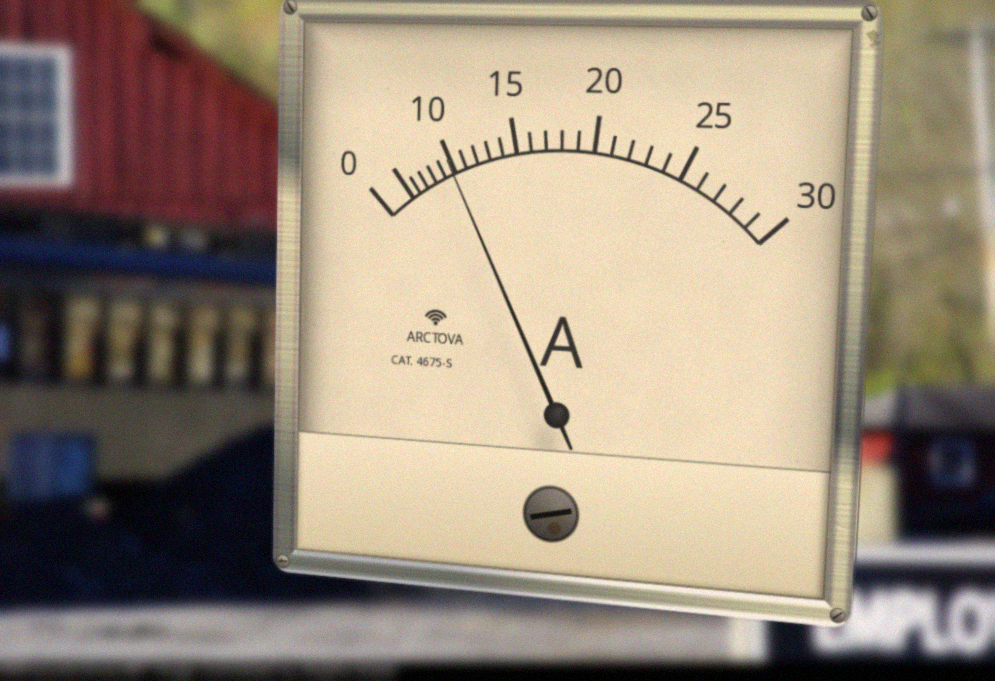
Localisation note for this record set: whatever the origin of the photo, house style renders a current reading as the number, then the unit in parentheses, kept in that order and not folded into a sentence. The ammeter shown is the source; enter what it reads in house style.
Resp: 10 (A)
